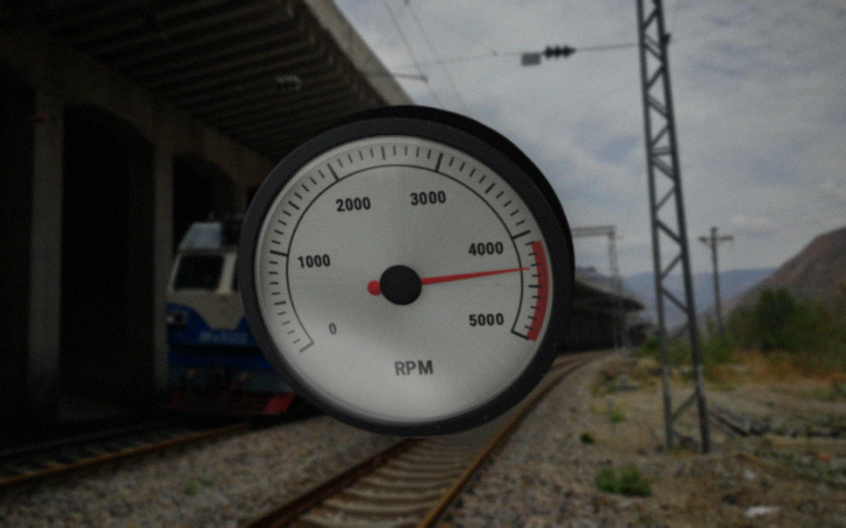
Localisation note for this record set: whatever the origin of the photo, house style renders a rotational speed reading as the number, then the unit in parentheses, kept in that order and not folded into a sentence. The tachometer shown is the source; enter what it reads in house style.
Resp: 4300 (rpm)
